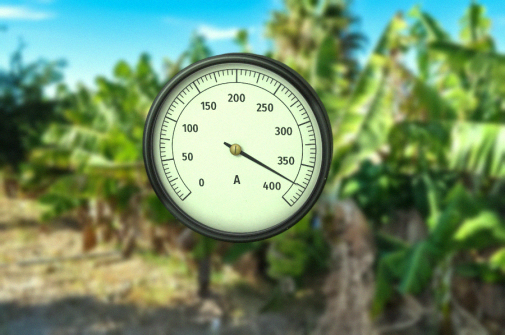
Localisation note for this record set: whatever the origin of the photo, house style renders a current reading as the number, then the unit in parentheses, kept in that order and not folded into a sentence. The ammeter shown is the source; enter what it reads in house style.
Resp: 375 (A)
